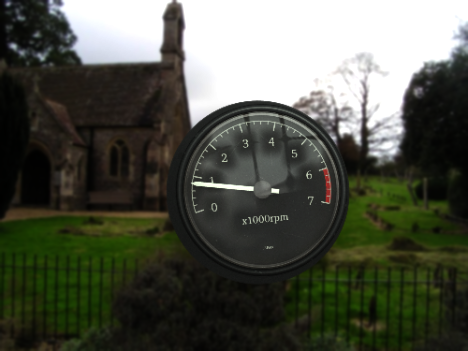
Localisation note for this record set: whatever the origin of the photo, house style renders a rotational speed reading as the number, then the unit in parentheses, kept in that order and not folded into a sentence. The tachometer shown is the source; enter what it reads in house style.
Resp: 800 (rpm)
